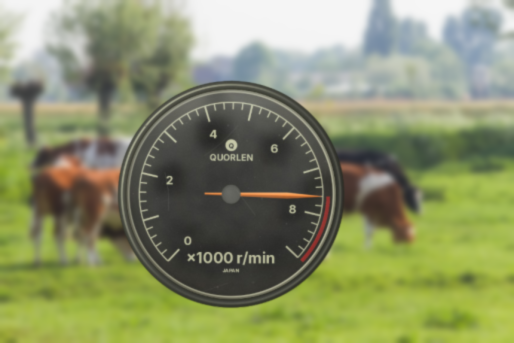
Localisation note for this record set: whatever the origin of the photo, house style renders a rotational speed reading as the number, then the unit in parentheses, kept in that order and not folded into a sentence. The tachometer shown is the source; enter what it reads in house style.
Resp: 7600 (rpm)
